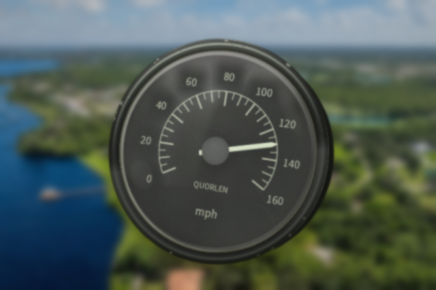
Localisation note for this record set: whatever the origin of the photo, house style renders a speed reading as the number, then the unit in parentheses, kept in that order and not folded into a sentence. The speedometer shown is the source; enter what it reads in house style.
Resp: 130 (mph)
